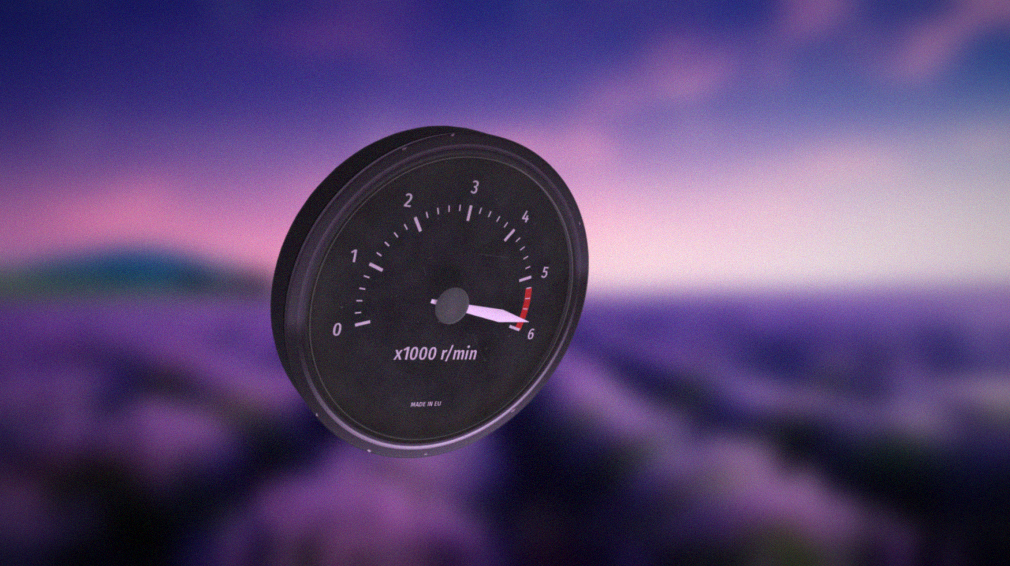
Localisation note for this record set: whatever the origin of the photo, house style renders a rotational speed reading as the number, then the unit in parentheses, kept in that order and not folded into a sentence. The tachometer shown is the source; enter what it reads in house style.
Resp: 5800 (rpm)
